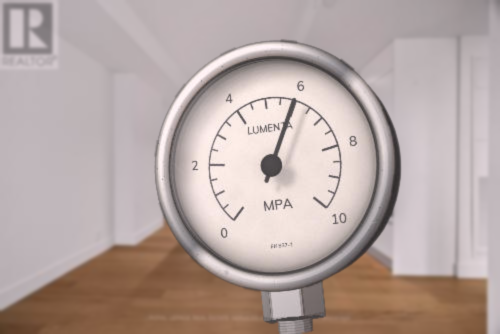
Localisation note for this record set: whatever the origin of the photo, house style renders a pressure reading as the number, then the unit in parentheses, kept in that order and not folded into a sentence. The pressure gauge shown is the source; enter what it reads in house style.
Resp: 6 (MPa)
